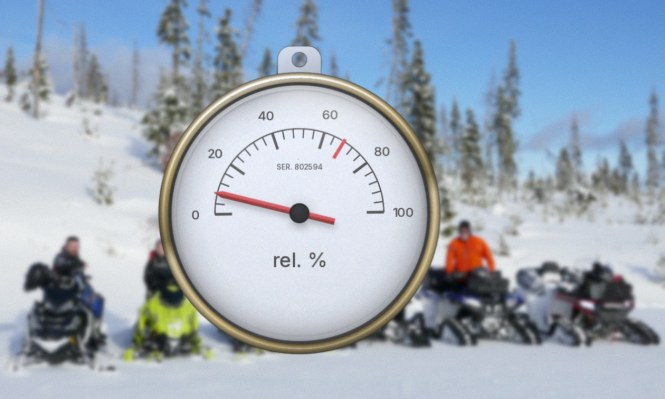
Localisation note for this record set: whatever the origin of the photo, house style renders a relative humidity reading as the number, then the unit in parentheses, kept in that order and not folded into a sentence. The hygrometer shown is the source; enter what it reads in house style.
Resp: 8 (%)
